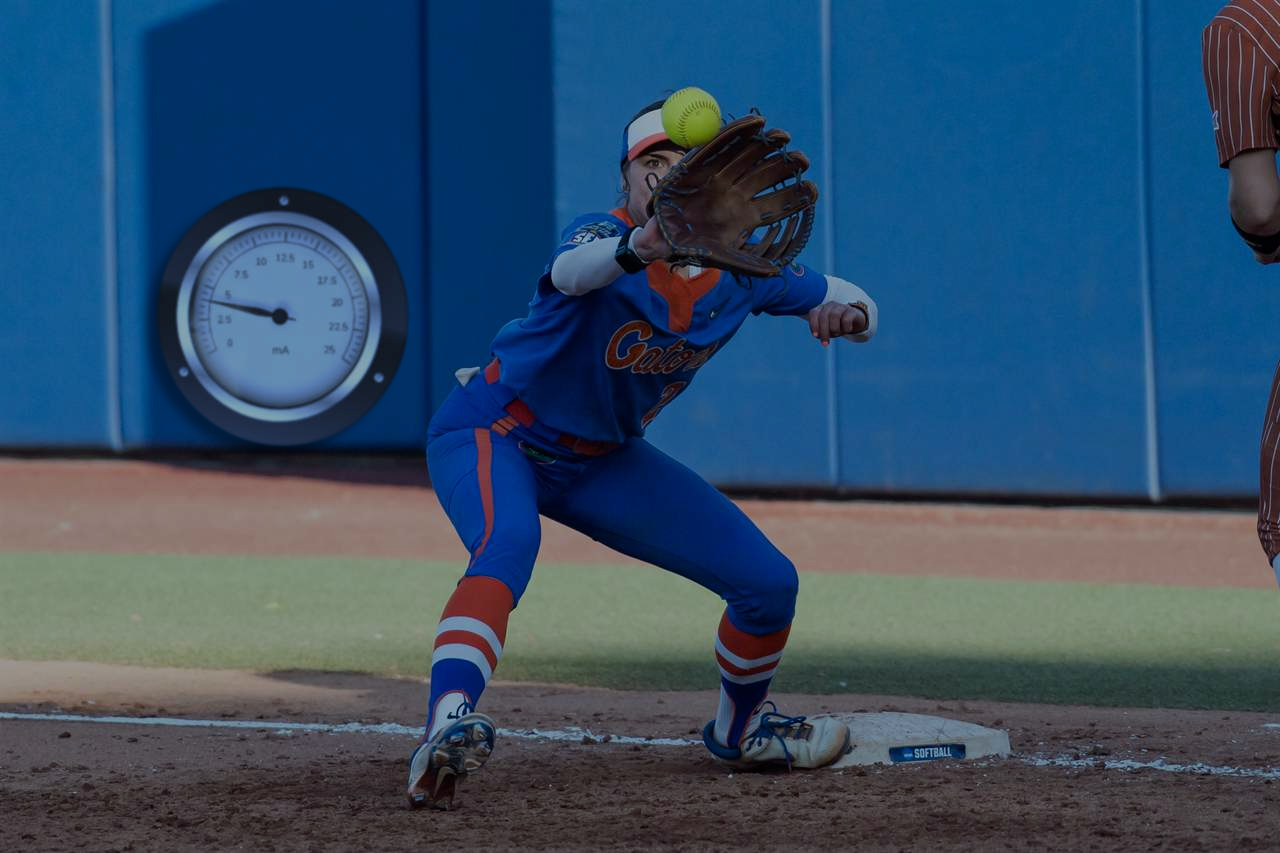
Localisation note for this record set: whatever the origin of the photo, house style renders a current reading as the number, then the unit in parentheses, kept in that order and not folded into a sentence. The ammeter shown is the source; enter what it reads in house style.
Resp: 4 (mA)
